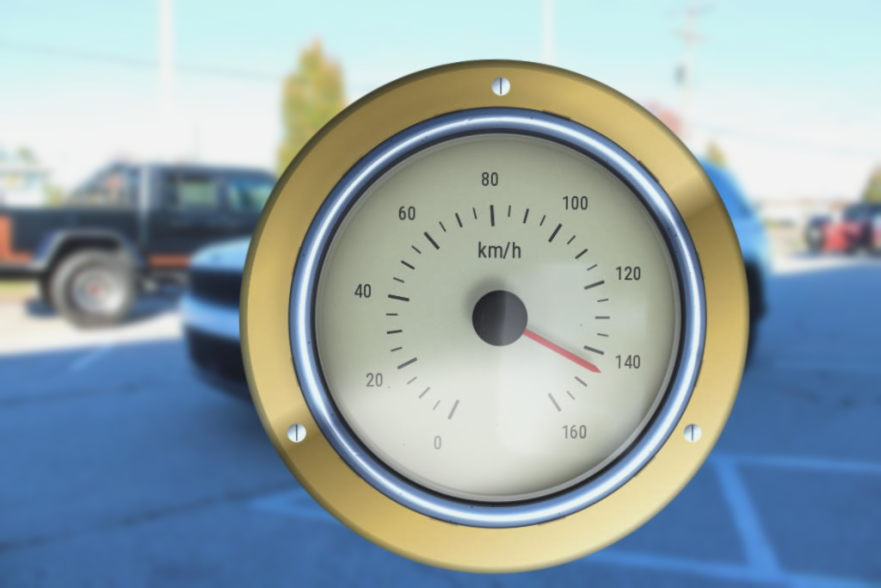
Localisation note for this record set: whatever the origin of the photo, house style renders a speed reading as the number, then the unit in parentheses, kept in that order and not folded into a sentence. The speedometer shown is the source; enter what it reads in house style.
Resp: 145 (km/h)
